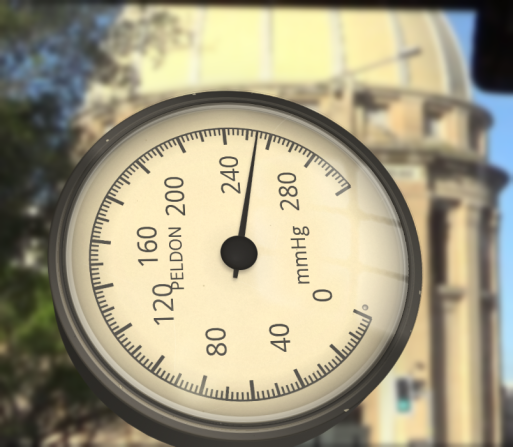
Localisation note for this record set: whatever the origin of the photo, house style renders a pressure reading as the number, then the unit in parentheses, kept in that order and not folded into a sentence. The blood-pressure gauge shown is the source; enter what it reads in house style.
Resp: 254 (mmHg)
